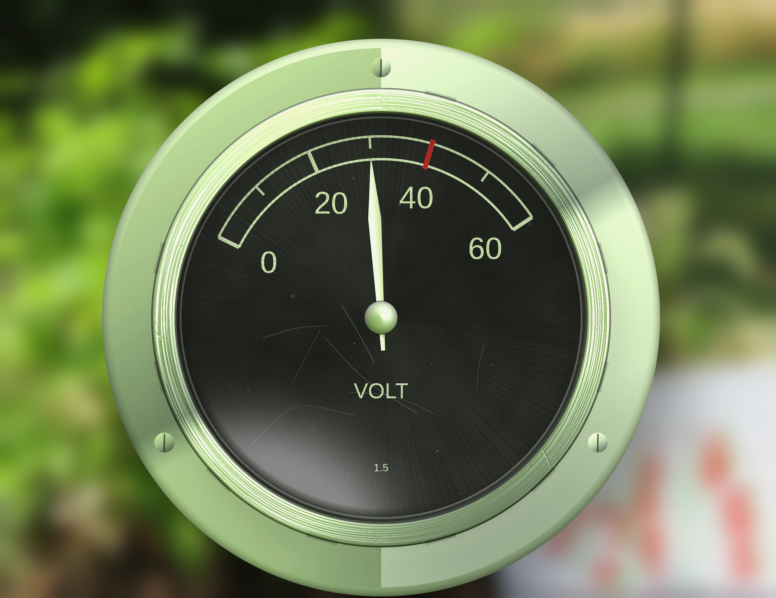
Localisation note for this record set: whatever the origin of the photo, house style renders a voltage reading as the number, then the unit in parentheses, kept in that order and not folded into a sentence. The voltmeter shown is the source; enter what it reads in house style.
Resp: 30 (V)
